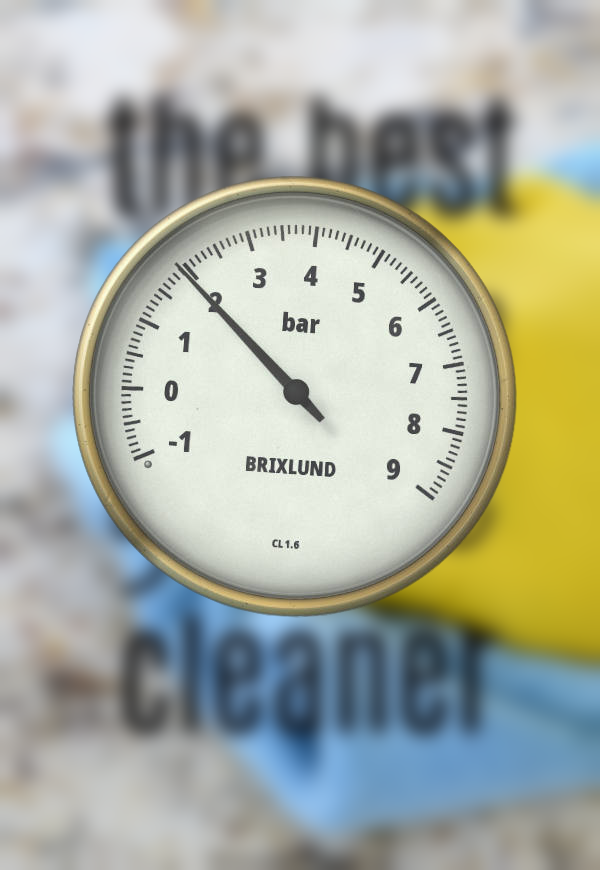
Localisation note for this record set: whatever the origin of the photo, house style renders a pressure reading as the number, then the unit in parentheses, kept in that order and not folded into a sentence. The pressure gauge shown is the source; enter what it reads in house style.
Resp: 1.9 (bar)
